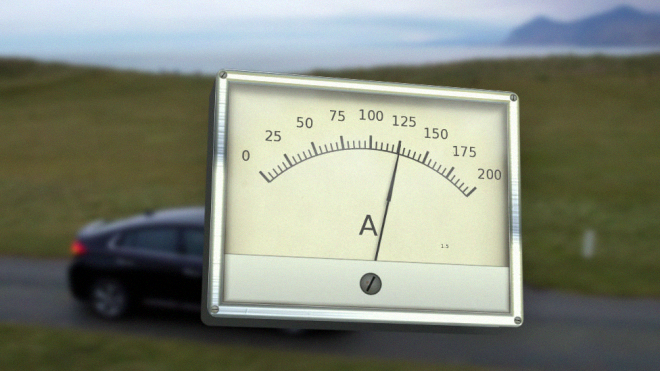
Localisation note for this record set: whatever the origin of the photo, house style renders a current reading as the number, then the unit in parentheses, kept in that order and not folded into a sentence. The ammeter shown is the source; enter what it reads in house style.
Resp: 125 (A)
